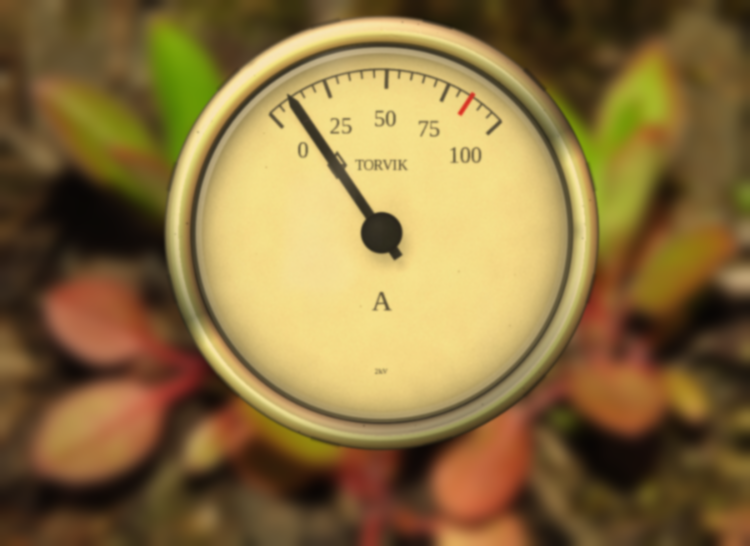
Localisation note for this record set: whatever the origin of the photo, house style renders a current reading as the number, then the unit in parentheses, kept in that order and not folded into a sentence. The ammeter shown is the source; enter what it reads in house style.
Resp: 10 (A)
